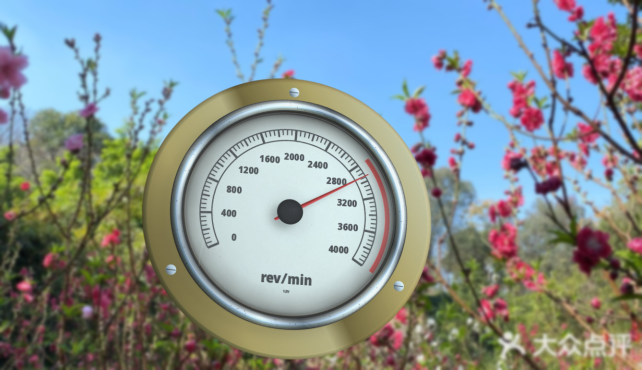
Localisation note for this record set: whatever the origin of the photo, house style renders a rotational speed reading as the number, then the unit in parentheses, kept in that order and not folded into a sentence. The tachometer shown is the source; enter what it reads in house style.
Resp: 2950 (rpm)
